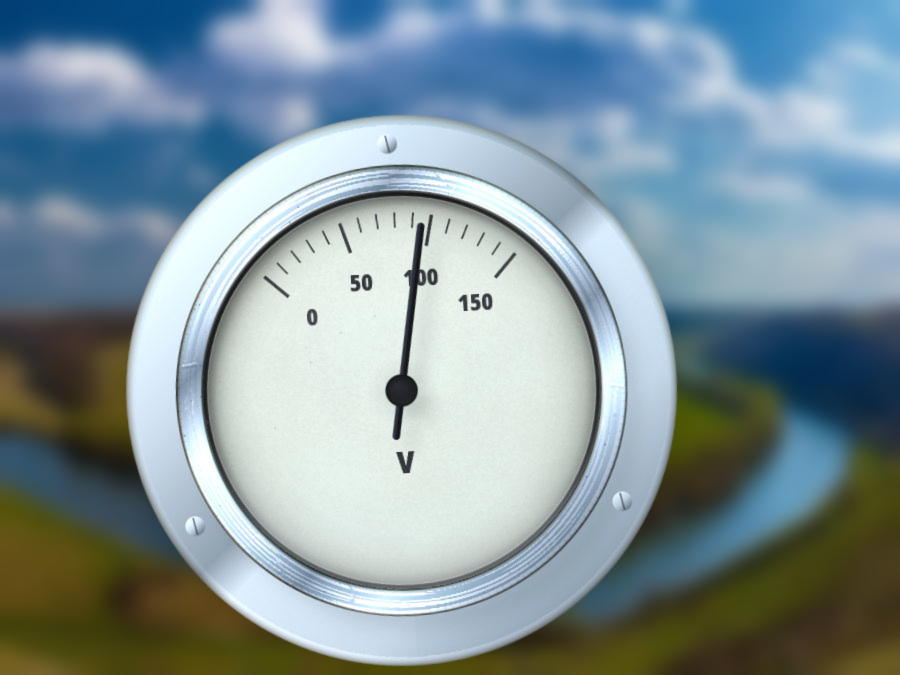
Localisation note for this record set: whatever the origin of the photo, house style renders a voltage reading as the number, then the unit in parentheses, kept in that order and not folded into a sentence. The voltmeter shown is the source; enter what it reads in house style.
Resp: 95 (V)
